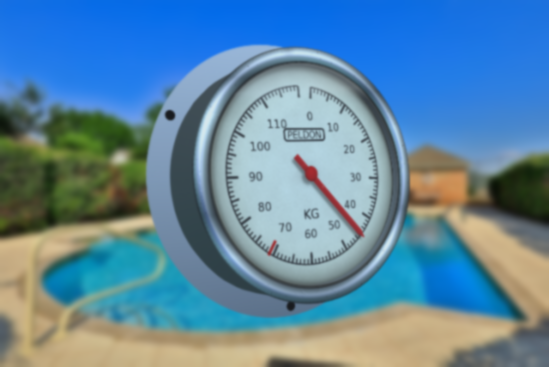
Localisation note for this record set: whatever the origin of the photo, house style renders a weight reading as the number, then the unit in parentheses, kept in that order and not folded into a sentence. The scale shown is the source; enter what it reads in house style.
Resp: 45 (kg)
